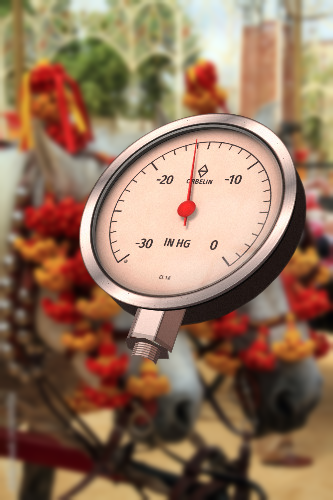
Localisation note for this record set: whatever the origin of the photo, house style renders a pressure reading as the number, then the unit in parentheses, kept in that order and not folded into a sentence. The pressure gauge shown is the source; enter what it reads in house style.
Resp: -16 (inHg)
